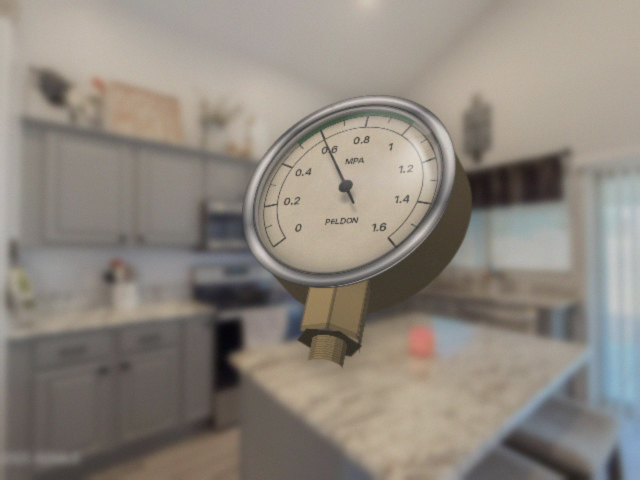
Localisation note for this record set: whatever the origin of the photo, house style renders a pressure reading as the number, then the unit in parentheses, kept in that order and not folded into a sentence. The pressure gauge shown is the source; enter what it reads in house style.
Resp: 0.6 (MPa)
